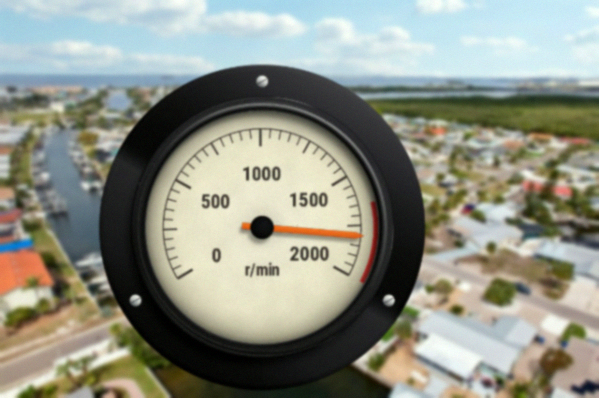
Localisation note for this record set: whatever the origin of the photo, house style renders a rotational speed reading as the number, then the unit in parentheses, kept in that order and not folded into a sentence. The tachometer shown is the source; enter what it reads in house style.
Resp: 1800 (rpm)
